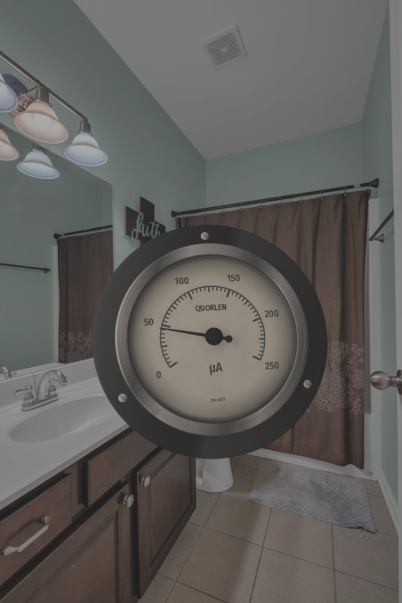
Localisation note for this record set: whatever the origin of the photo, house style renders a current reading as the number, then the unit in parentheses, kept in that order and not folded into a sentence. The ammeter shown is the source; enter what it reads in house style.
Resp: 45 (µA)
